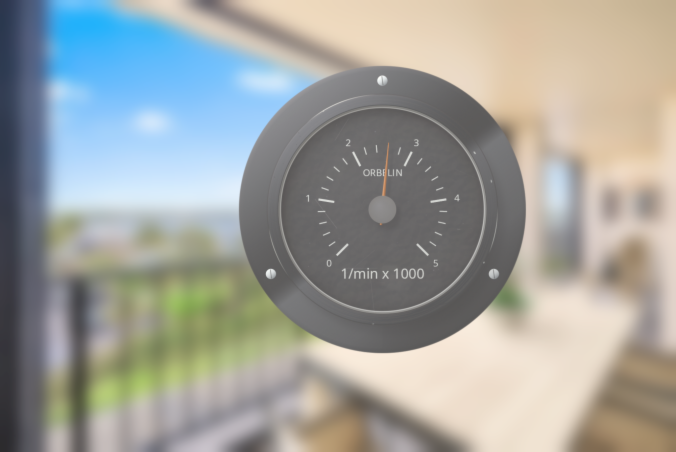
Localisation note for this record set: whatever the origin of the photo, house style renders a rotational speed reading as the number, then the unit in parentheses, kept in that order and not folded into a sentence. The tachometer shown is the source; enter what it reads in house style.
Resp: 2600 (rpm)
